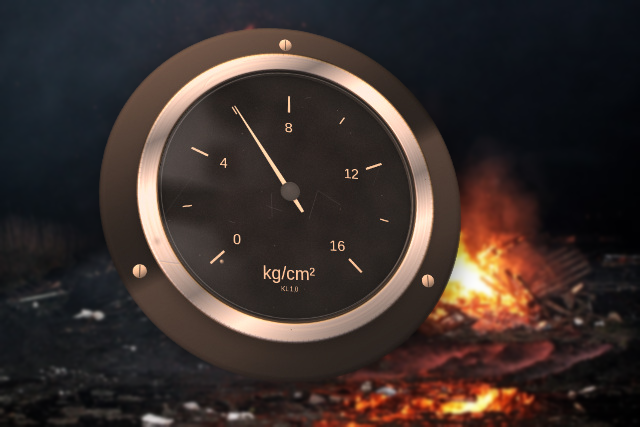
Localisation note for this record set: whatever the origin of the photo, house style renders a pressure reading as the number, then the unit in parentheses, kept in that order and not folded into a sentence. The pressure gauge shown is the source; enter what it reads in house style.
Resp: 6 (kg/cm²)
